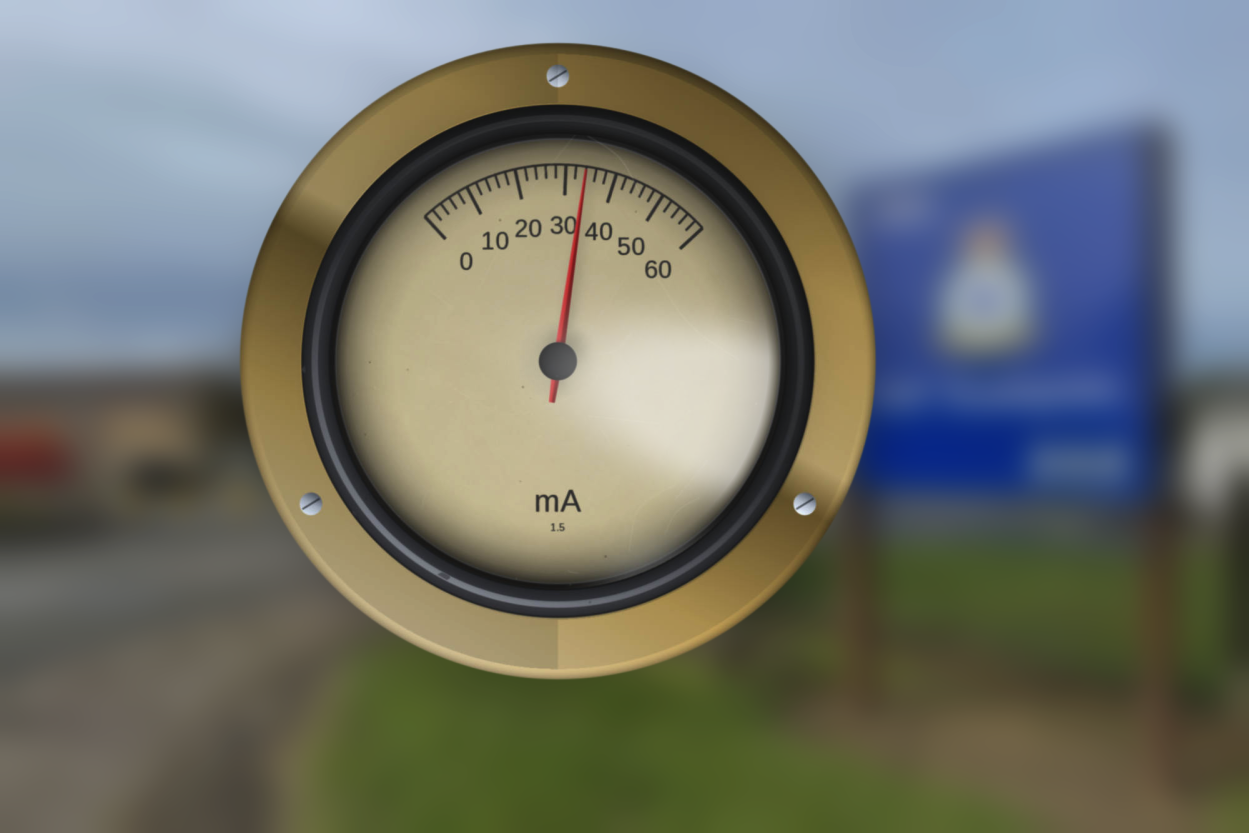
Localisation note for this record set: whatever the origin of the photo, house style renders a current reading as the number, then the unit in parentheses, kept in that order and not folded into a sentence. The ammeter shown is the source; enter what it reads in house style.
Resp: 34 (mA)
